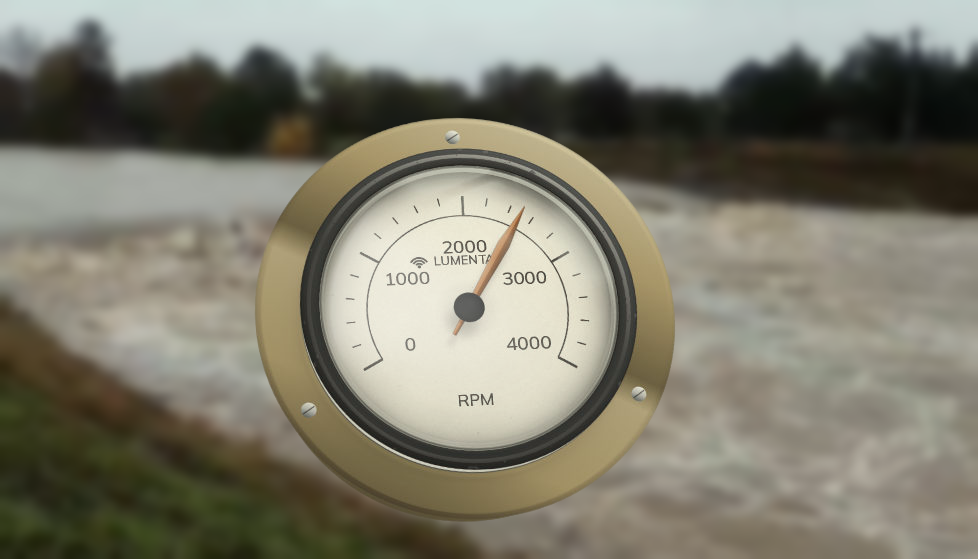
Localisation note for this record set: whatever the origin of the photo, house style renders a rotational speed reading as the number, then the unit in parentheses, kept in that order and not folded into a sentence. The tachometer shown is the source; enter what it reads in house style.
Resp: 2500 (rpm)
